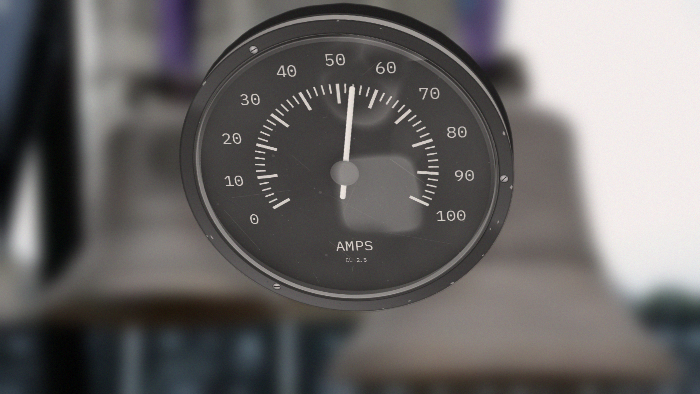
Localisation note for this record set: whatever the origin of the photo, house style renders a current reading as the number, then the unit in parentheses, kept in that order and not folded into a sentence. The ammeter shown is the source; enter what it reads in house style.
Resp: 54 (A)
